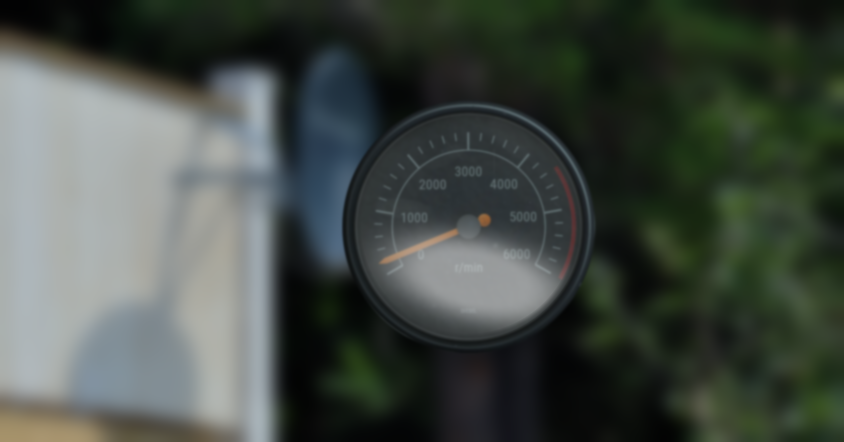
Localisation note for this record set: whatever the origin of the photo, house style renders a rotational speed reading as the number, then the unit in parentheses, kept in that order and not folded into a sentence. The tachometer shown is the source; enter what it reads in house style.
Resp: 200 (rpm)
